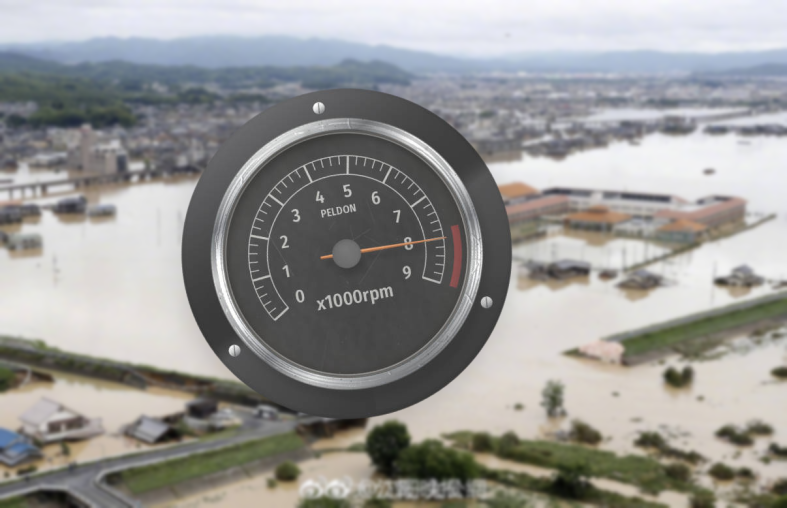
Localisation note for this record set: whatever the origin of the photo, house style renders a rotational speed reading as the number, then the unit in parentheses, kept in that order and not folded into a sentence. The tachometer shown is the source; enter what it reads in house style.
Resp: 8000 (rpm)
